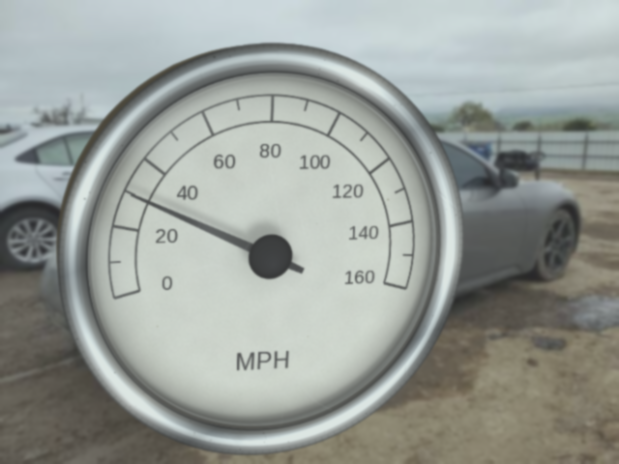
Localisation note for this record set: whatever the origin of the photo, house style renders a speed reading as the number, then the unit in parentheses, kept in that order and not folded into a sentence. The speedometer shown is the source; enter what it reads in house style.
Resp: 30 (mph)
